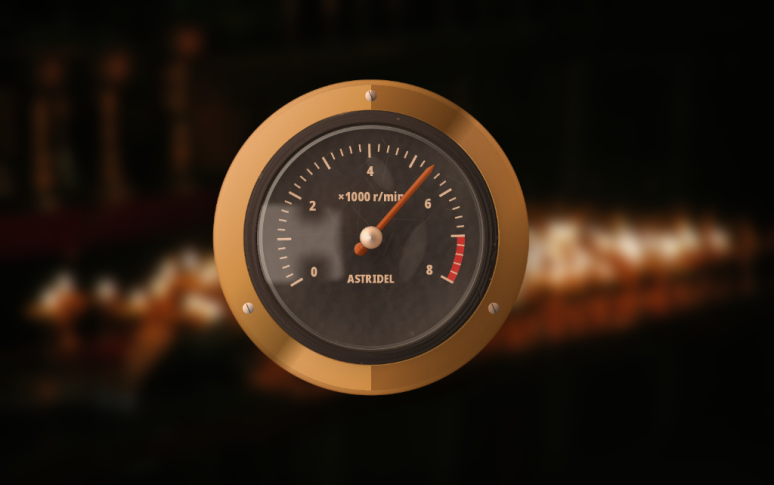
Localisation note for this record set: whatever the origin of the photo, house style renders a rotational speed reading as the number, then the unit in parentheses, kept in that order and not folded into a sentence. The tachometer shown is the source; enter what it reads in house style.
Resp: 5400 (rpm)
